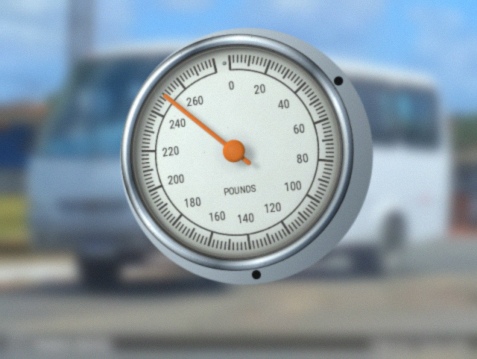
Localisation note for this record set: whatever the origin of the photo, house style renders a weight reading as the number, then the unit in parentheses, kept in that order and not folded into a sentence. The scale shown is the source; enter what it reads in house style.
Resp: 250 (lb)
